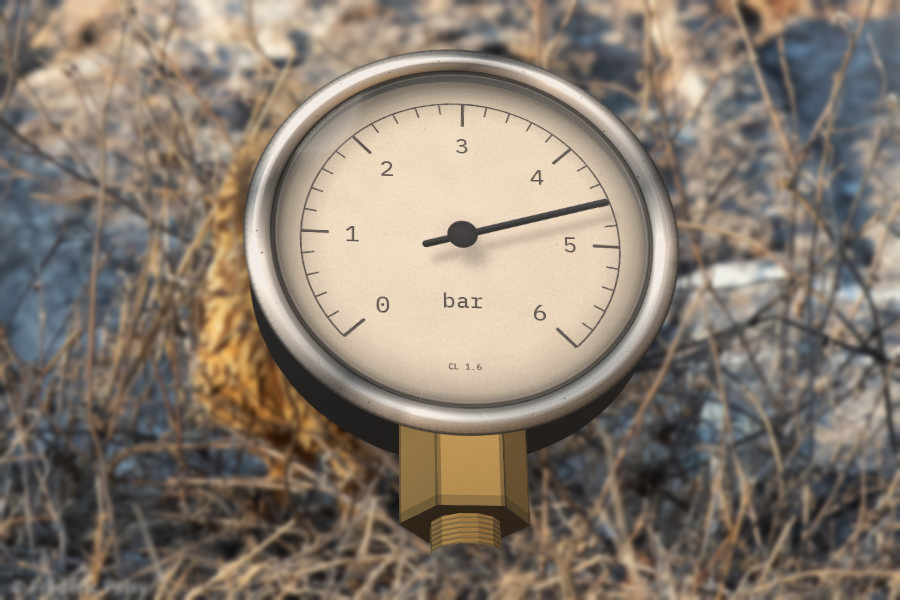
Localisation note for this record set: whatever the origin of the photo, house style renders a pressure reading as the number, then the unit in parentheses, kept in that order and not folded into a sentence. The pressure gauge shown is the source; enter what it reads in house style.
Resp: 4.6 (bar)
